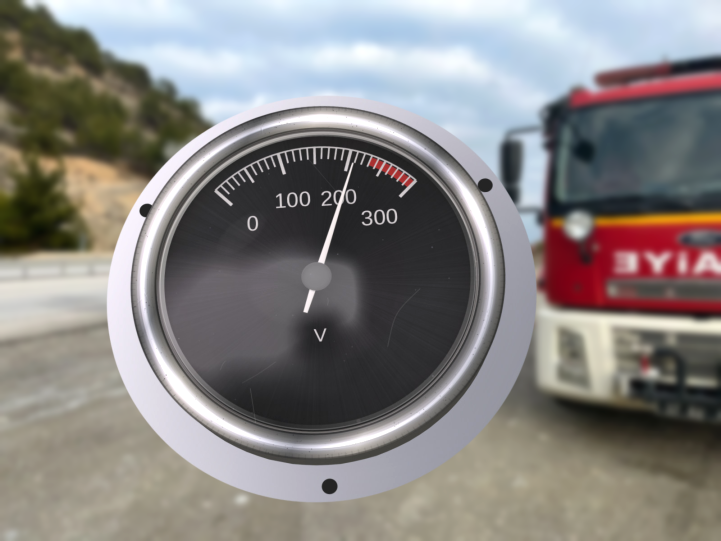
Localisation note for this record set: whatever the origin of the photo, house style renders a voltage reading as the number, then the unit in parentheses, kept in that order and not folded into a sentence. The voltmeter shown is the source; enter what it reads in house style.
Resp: 210 (V)
